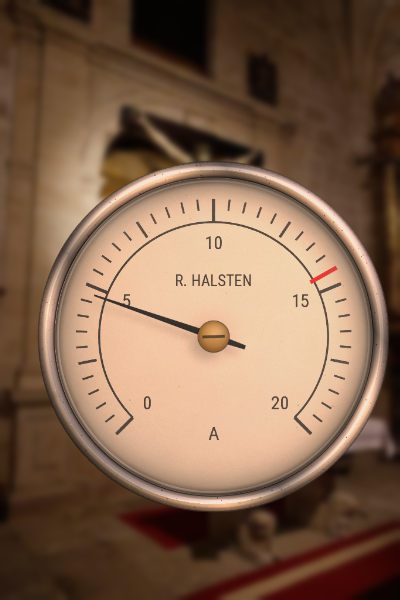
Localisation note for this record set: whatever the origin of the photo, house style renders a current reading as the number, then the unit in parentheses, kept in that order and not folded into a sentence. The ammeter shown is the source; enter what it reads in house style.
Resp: 4.75 (A)
